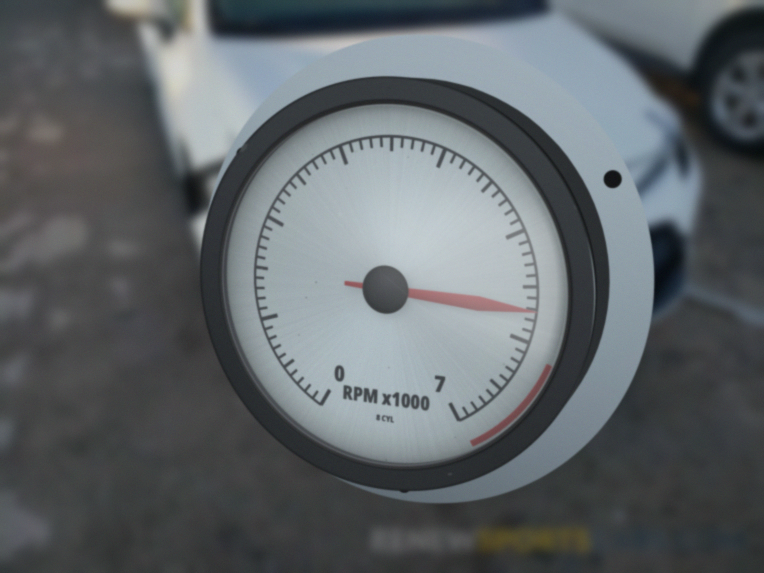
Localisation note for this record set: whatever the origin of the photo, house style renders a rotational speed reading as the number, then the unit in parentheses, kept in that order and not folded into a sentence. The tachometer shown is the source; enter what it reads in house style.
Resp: 5700 (rpm)
